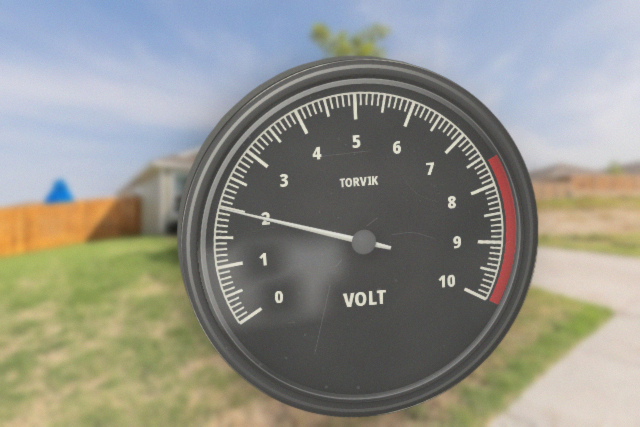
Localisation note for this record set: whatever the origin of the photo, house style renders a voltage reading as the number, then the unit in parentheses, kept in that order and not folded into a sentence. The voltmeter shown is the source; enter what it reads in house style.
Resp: 2 (V)
